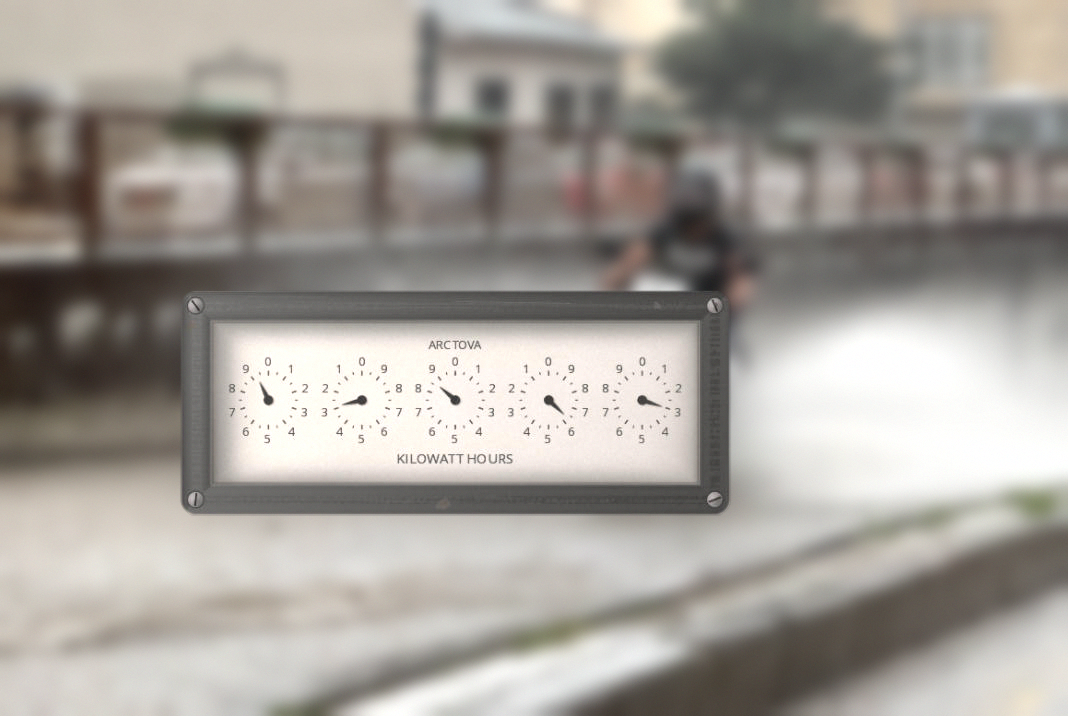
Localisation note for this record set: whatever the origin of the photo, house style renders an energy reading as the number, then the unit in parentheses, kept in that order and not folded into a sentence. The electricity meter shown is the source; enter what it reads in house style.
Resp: 92863 (kWh)
